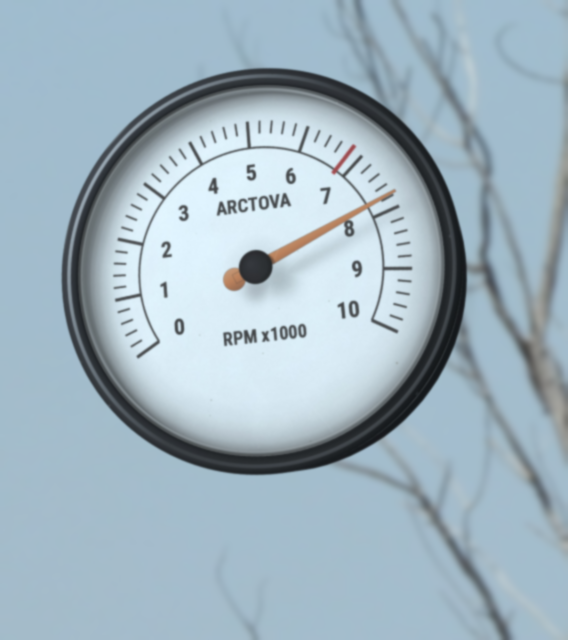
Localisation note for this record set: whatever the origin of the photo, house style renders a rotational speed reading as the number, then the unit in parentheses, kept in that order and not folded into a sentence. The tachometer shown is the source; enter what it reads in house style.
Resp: 7800 (rpm)
